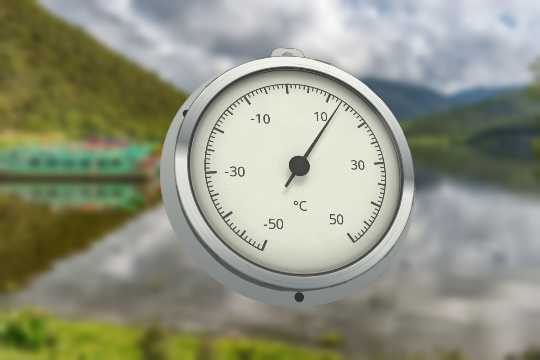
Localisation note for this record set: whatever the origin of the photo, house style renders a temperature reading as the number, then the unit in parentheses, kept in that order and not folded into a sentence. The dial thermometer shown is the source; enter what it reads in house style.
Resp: 13 (°C)
